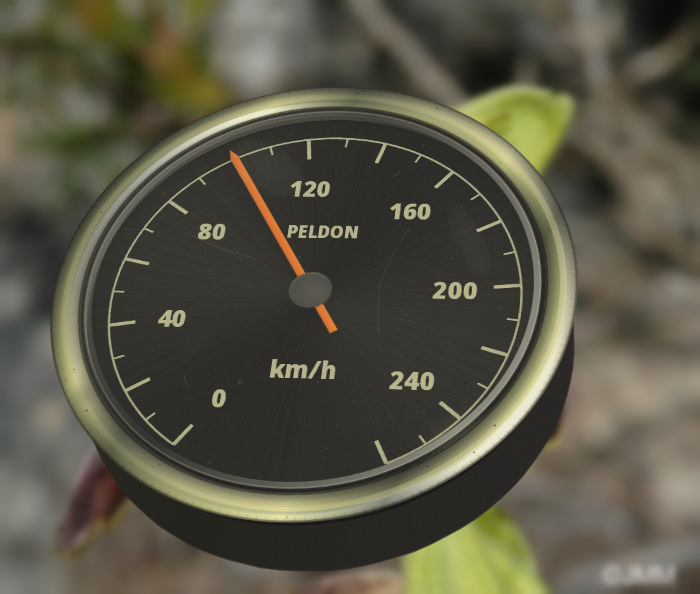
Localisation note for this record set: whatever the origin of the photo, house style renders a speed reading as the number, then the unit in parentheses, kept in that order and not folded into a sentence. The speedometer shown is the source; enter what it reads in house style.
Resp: 100 (km/h)
